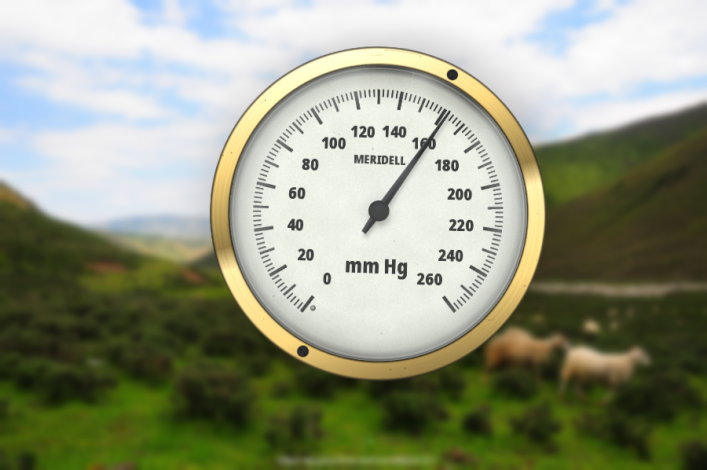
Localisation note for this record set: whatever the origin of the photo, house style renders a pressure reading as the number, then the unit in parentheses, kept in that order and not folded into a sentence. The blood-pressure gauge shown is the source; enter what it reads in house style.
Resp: 162 (mmHg)
